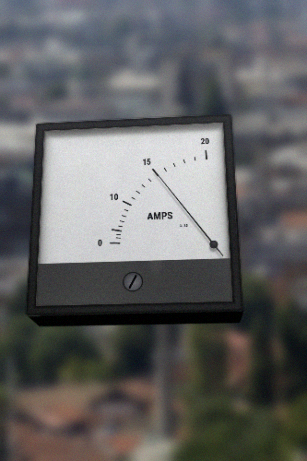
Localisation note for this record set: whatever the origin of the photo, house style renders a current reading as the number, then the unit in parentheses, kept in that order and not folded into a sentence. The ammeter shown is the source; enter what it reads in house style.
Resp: 15 (A)
